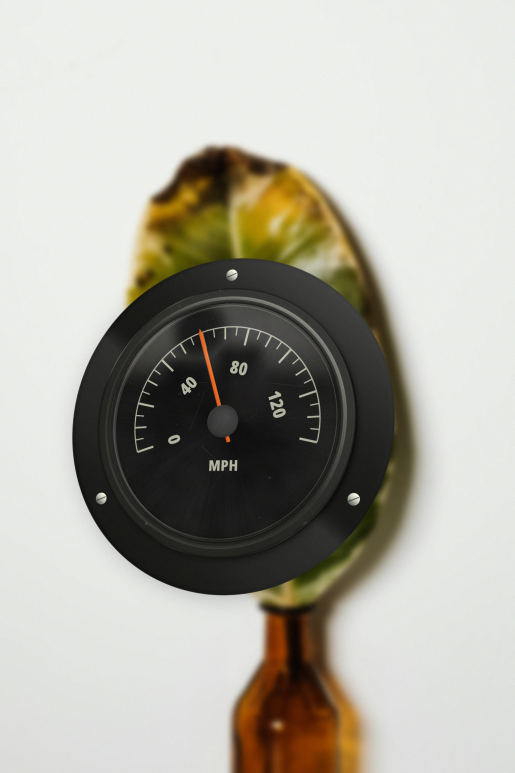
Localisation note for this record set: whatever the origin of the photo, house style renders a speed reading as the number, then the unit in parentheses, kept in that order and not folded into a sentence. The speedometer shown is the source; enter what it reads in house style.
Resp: 60 (mph)
